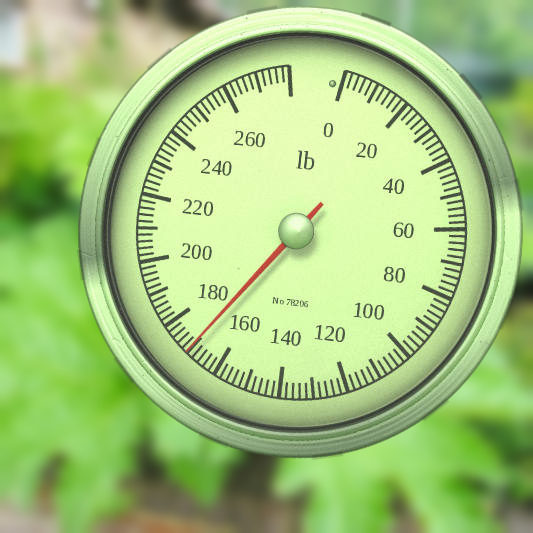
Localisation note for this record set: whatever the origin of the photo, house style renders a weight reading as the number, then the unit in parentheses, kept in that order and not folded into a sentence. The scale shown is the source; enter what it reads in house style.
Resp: 170 (lb)
